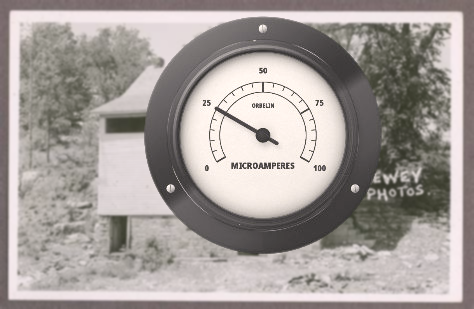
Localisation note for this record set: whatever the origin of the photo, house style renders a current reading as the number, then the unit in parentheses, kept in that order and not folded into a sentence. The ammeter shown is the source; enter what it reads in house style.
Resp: 25 (µA)
